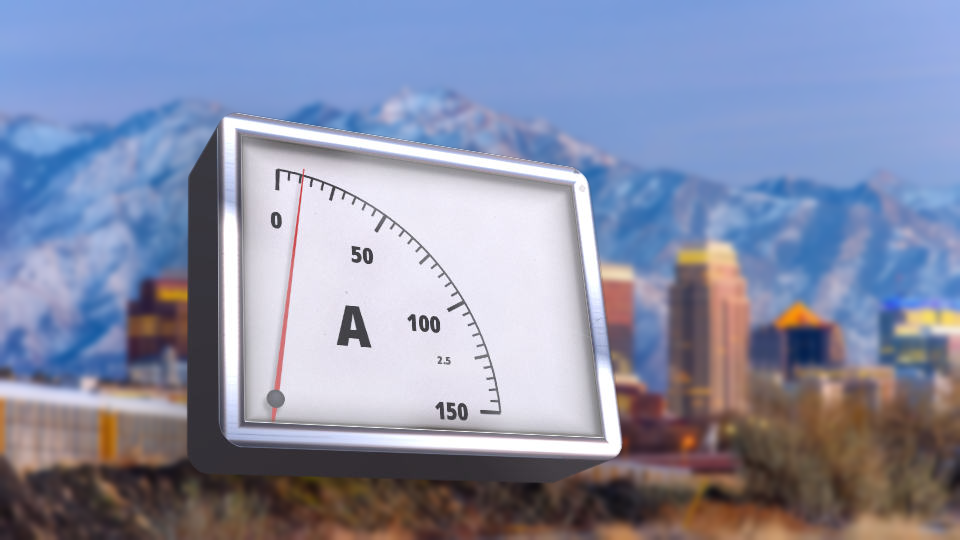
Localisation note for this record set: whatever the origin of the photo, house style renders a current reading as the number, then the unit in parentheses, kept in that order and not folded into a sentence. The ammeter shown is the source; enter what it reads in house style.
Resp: 10 (A)
